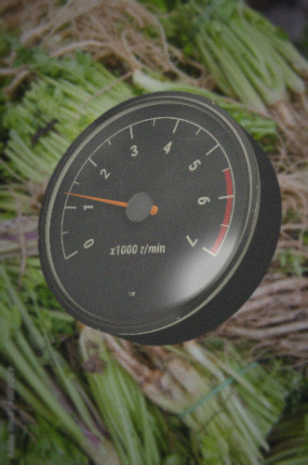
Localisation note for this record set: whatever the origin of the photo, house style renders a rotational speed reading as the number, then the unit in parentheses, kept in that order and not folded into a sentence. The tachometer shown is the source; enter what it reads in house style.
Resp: 1250 (rpm)
